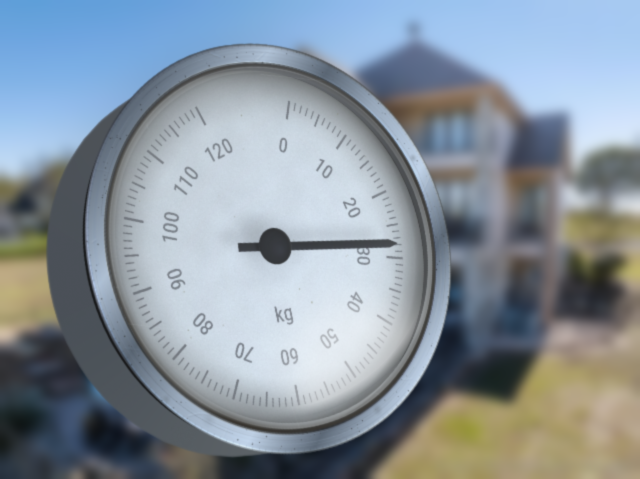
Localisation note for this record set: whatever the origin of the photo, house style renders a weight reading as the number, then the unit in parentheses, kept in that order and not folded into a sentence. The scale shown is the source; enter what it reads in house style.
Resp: 28 (kg)
